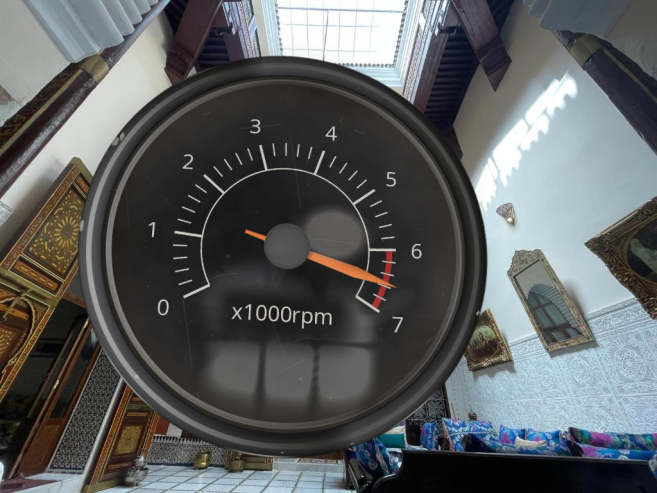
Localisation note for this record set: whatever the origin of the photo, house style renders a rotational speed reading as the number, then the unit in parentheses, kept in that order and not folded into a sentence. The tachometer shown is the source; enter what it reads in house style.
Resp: 6600 (rpm)
